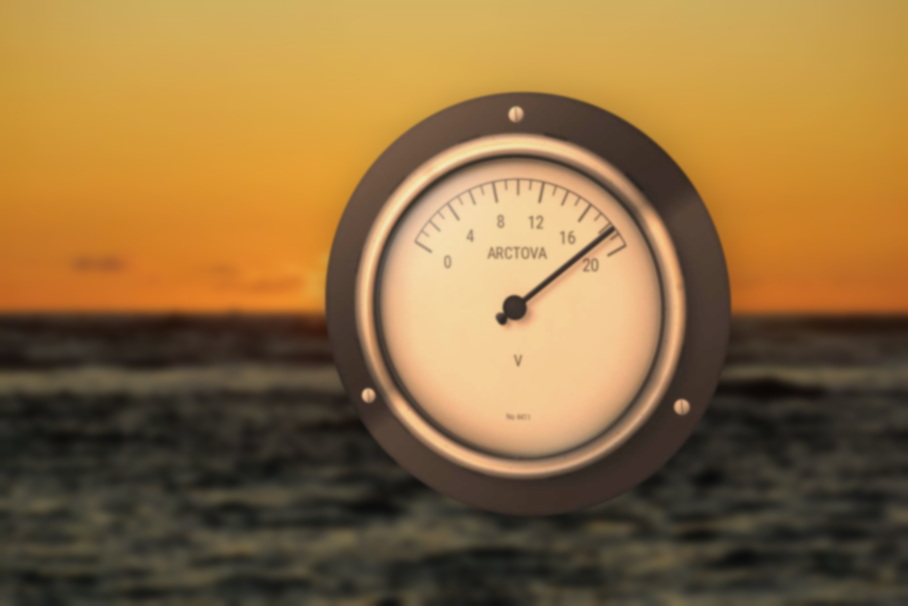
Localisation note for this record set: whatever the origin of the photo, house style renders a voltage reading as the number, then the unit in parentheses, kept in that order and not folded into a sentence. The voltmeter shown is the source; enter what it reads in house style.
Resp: 18.5 (V)
